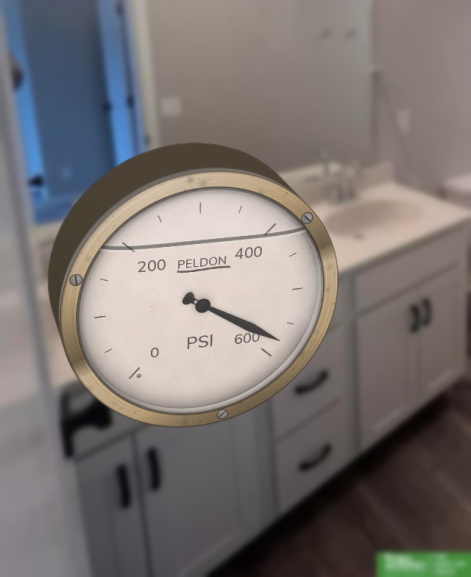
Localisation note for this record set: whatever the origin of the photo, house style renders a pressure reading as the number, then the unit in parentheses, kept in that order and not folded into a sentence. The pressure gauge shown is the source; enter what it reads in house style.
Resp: 575 (psi)
